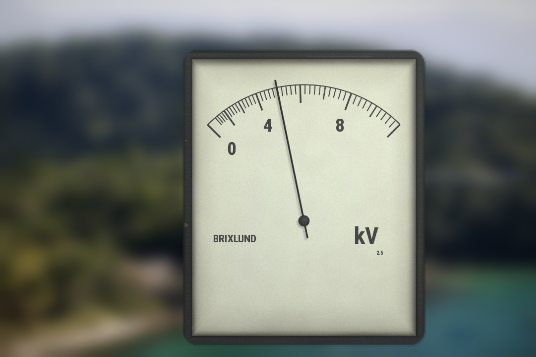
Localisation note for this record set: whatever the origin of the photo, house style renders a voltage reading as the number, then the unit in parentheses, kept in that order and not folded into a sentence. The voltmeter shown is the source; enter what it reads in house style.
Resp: 5 (kV)
